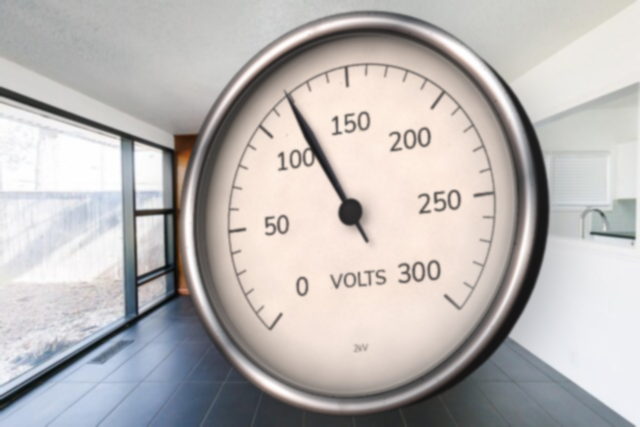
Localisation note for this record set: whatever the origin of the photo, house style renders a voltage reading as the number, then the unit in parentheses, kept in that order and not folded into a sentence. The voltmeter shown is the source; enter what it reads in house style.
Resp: 120 (V)
